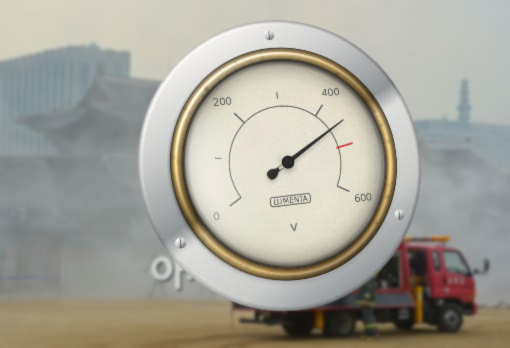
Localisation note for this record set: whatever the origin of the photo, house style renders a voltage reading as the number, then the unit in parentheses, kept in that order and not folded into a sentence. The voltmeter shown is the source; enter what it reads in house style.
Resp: 450 (V)
